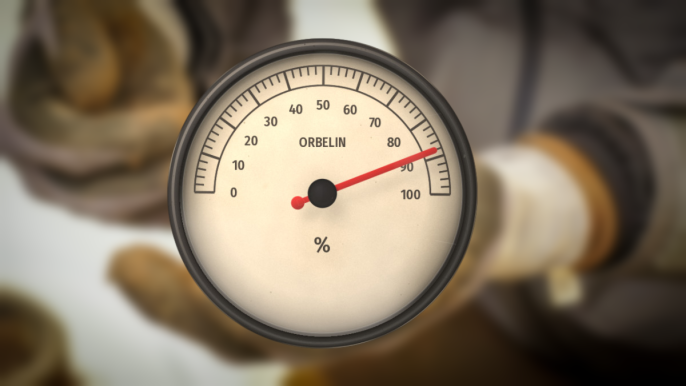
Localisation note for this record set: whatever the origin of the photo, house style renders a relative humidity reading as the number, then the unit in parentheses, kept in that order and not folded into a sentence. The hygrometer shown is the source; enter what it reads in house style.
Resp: 88 (%)
